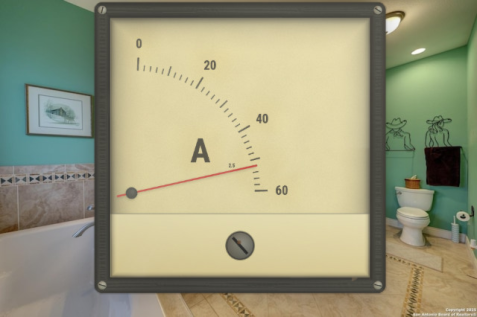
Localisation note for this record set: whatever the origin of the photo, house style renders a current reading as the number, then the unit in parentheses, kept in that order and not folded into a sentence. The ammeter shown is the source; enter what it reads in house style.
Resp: 52 (A)
